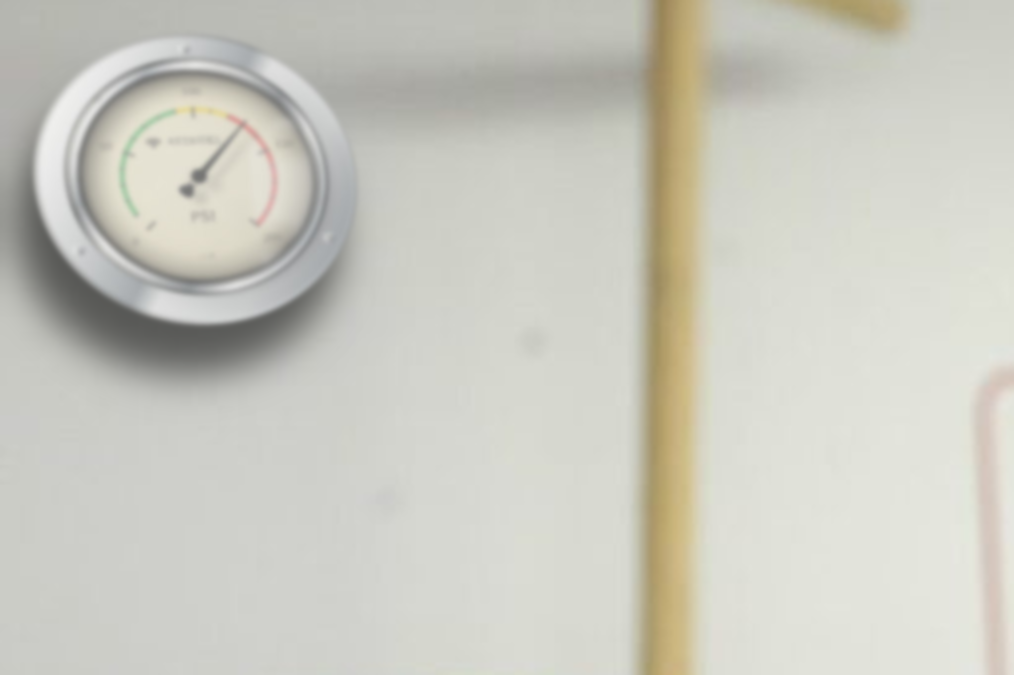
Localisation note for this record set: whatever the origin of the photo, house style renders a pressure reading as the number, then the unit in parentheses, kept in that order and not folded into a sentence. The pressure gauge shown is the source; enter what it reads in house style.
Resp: 130 (psi)
